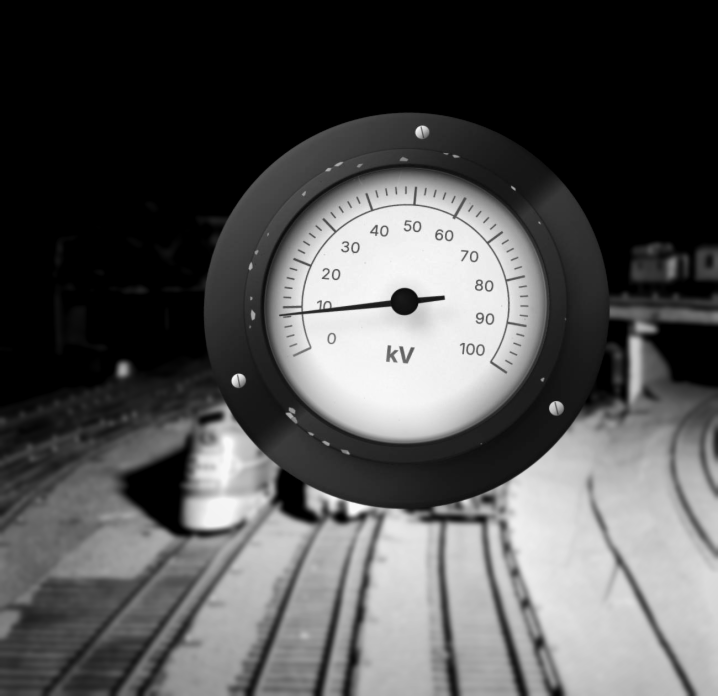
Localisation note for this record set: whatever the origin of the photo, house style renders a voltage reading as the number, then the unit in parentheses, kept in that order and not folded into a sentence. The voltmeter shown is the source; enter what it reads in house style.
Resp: 8 (kV)
